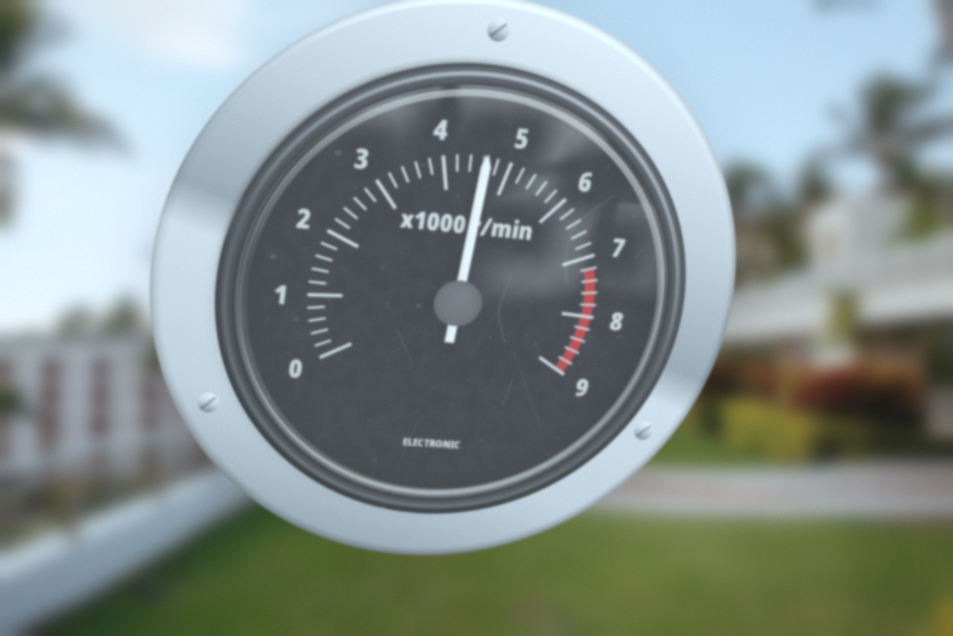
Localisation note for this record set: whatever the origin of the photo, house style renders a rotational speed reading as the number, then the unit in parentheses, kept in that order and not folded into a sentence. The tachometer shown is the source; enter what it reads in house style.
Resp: 4600 (rpm)
